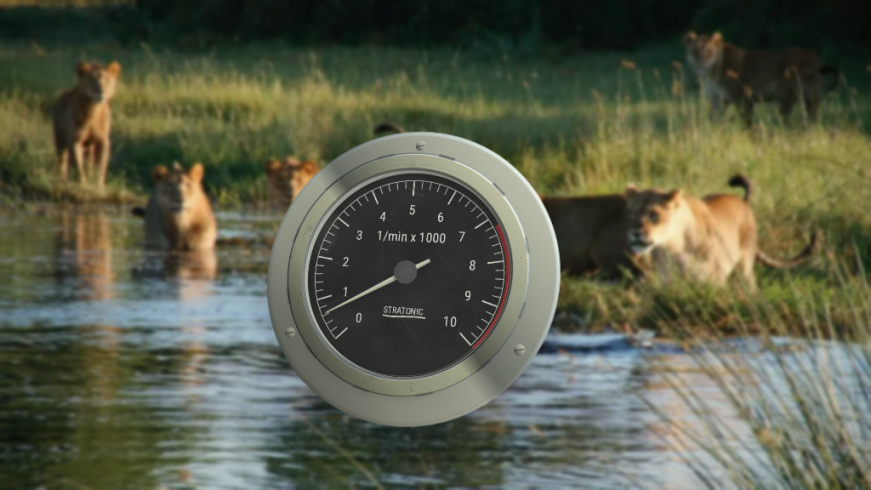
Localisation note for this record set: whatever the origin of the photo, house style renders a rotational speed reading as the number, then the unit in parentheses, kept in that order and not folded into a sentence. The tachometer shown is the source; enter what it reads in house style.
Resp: 600 (rpm)
